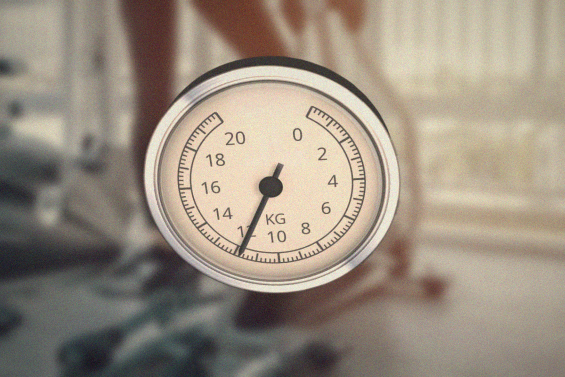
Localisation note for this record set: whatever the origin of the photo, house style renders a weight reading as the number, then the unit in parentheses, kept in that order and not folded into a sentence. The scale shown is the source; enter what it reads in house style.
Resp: 11.8 (kg)
